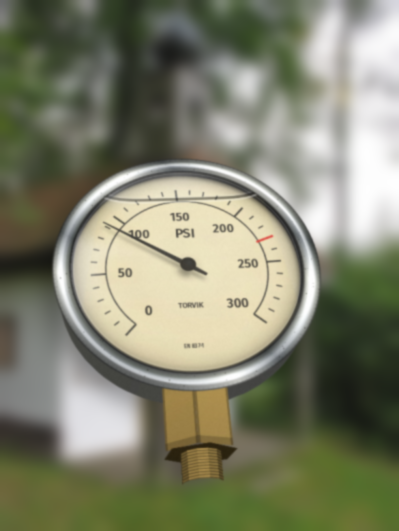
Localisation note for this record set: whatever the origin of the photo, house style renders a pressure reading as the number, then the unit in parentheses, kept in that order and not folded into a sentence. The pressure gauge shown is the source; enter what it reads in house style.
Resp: 90 (psi)
